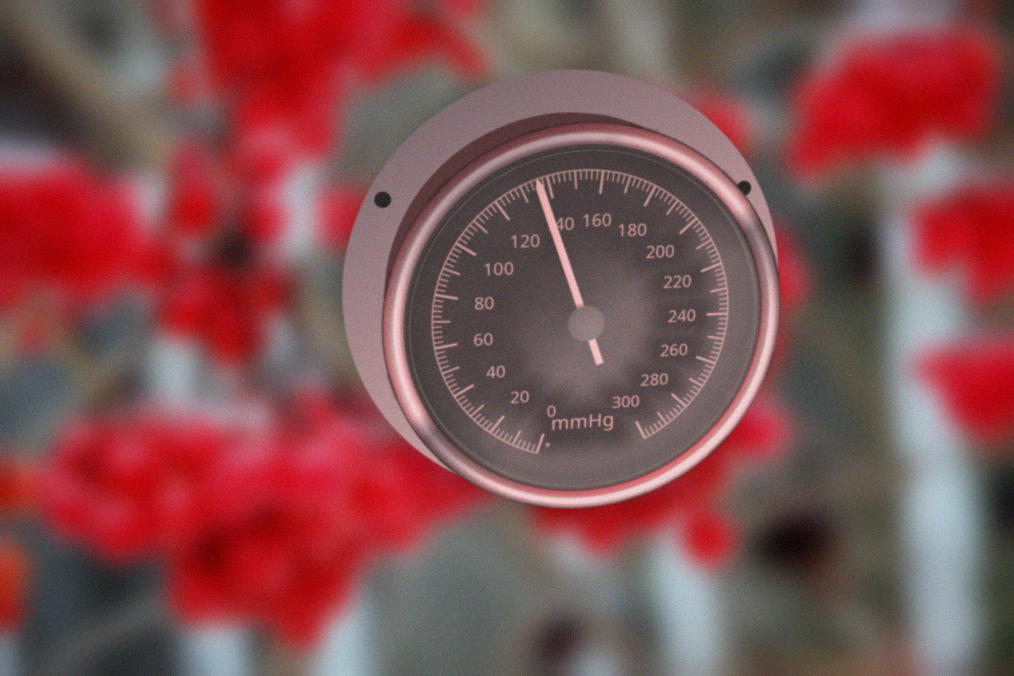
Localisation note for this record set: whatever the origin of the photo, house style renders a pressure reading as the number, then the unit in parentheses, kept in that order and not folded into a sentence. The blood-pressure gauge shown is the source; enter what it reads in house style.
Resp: 136 (mmHg)
